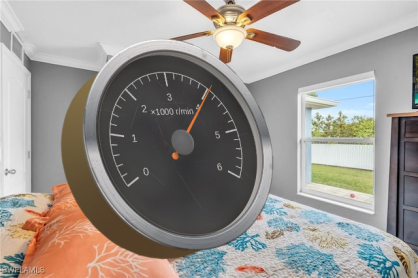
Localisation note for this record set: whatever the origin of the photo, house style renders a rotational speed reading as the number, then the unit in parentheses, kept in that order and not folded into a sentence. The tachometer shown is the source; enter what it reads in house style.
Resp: 4000 (rpm)
